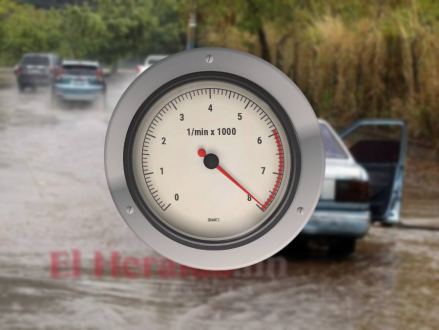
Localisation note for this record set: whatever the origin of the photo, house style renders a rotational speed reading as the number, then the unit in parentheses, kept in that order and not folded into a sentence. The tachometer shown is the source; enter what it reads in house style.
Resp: 7900 (rpm)
